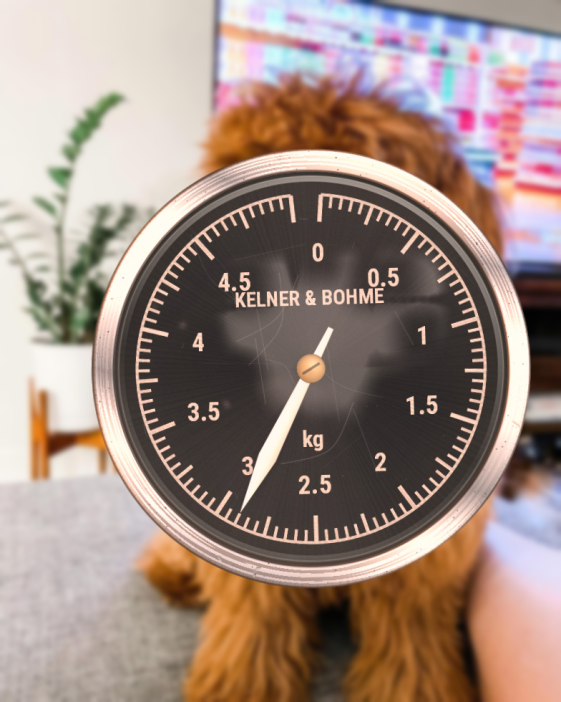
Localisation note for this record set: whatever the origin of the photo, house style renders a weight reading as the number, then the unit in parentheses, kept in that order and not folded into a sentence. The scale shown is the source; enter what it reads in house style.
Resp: 2.9 (kg)
